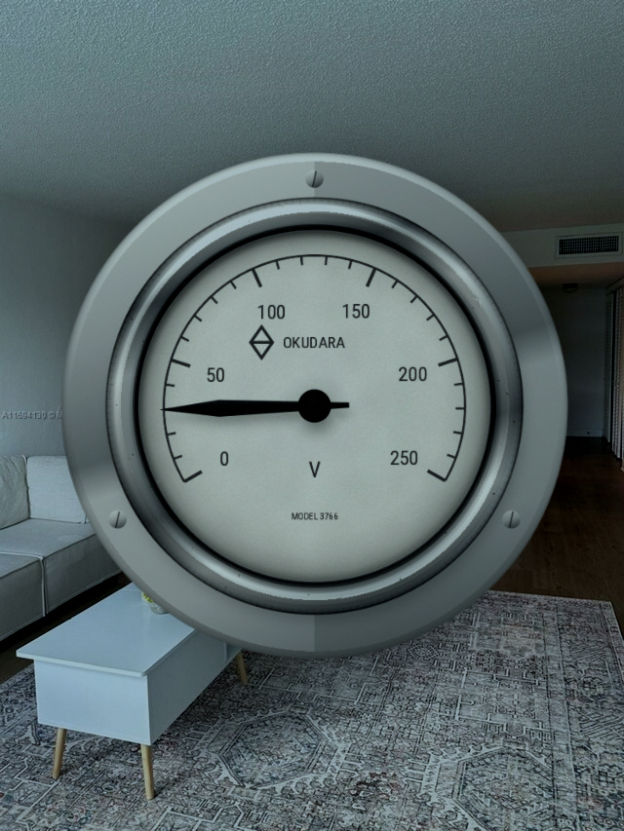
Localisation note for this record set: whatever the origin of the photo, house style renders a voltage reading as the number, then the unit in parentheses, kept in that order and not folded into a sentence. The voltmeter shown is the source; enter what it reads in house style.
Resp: 30 (V)
